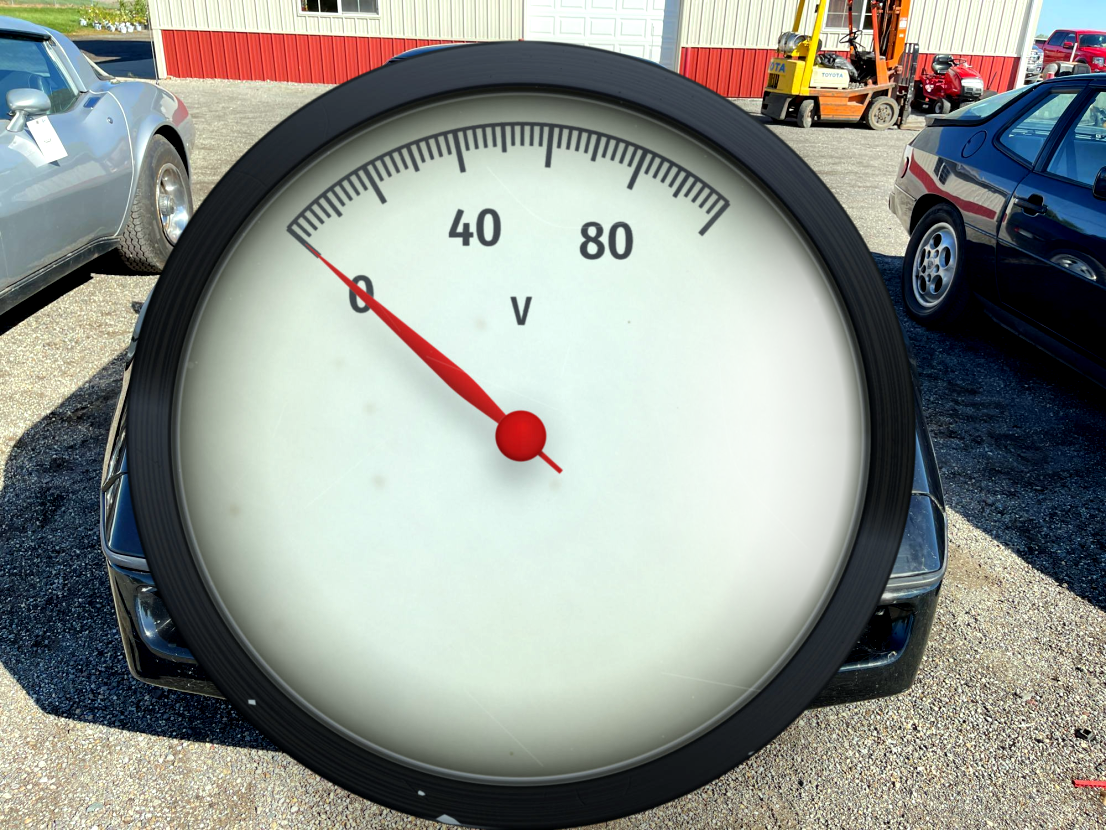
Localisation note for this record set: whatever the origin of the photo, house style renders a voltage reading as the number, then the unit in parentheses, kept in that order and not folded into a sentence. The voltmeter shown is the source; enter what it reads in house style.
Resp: 0 (V)
